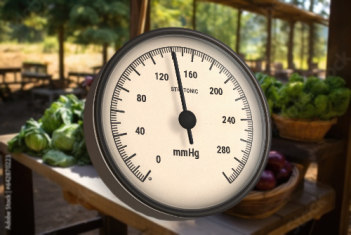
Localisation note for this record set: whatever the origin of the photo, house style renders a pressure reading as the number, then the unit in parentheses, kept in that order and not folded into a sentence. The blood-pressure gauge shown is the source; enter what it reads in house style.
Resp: 140 (mmHg)
